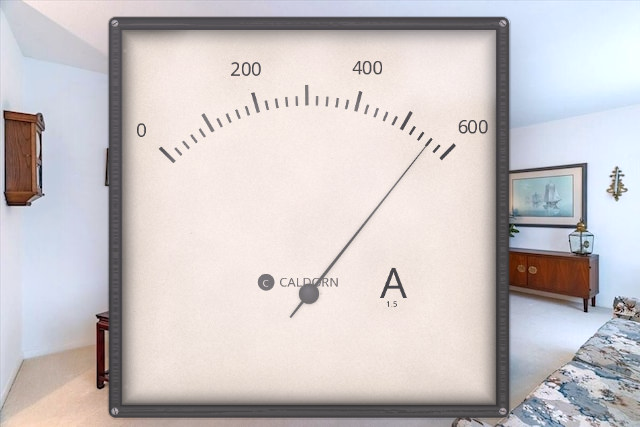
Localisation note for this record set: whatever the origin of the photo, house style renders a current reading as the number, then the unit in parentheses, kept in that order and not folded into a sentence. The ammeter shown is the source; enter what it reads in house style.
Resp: 560 (A)
